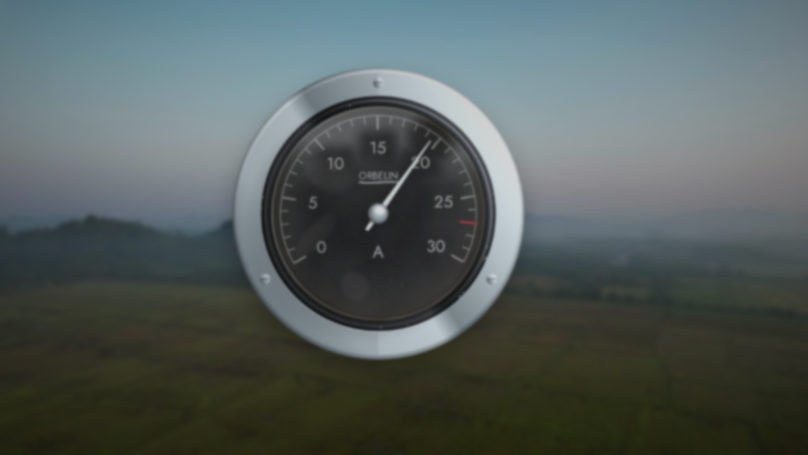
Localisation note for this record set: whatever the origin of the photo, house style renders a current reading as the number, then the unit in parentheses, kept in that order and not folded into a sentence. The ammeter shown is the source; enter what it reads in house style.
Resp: 19.5 (A)
